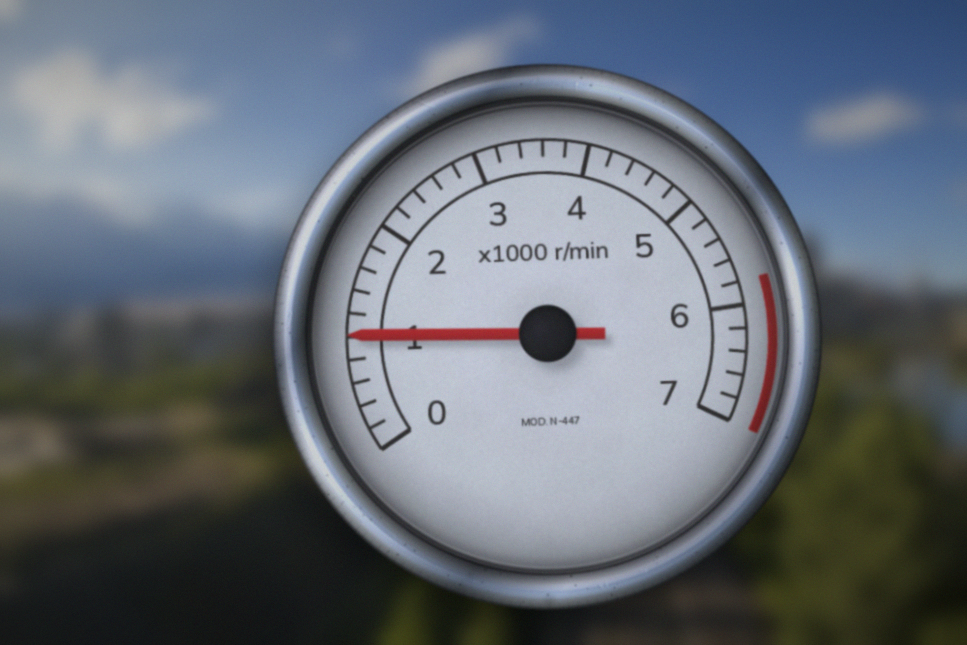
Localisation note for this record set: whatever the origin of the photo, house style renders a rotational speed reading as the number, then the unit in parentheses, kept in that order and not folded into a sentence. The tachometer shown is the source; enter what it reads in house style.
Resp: 1000 (rpm)
